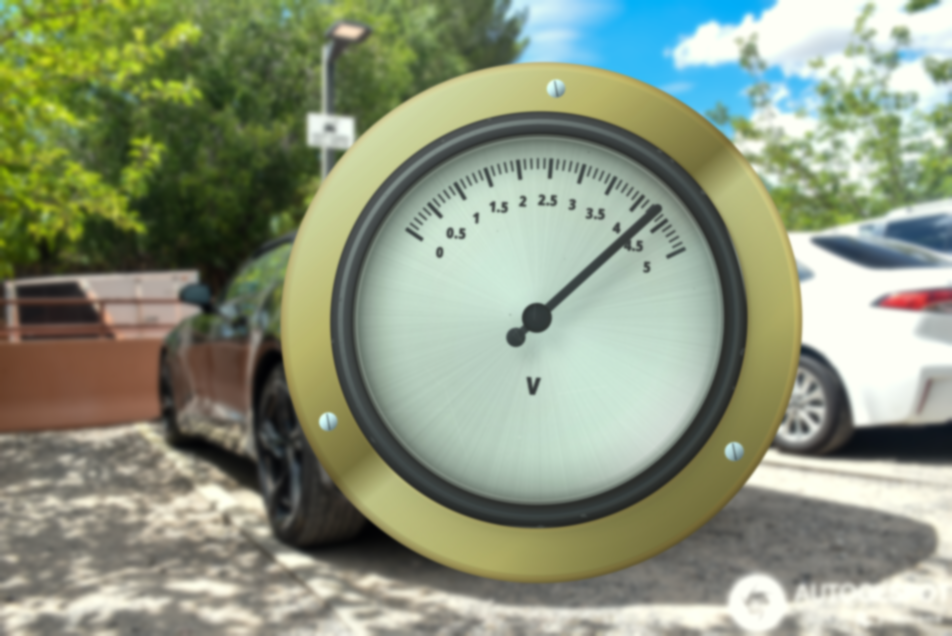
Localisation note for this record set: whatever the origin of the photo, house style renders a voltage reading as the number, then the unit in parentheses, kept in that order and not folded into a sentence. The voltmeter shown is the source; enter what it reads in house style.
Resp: 4.3 (V)
